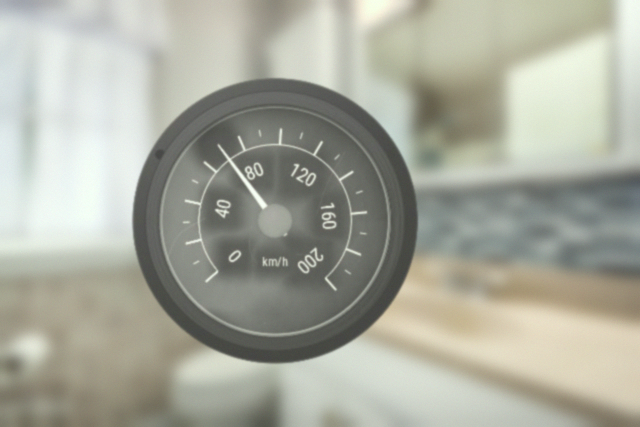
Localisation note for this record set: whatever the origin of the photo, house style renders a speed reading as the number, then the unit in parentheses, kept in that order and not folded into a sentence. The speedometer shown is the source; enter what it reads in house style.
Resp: 70 (km/h)
